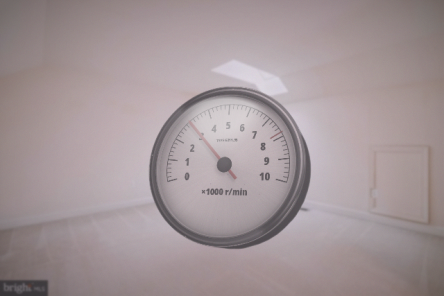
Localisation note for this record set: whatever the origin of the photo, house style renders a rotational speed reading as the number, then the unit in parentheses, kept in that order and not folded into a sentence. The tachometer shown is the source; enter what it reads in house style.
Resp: 3000 (rpm)
